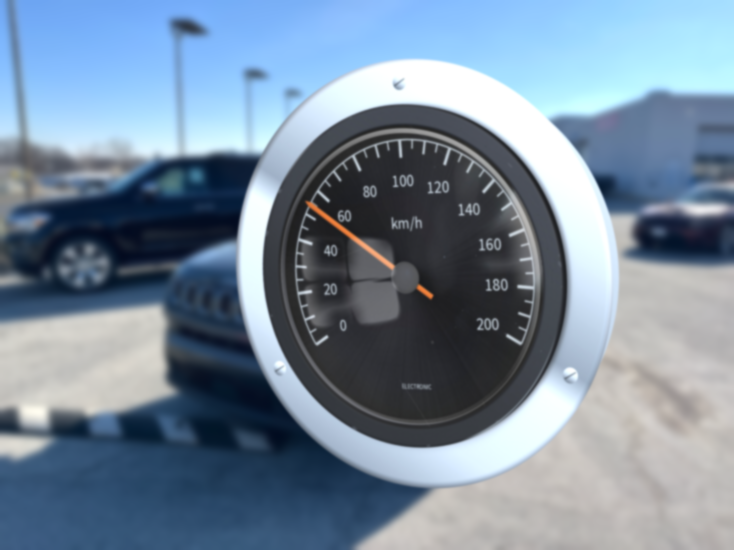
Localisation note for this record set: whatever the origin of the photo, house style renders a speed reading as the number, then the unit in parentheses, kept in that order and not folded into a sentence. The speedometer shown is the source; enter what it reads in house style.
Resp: 55 (km/h)
